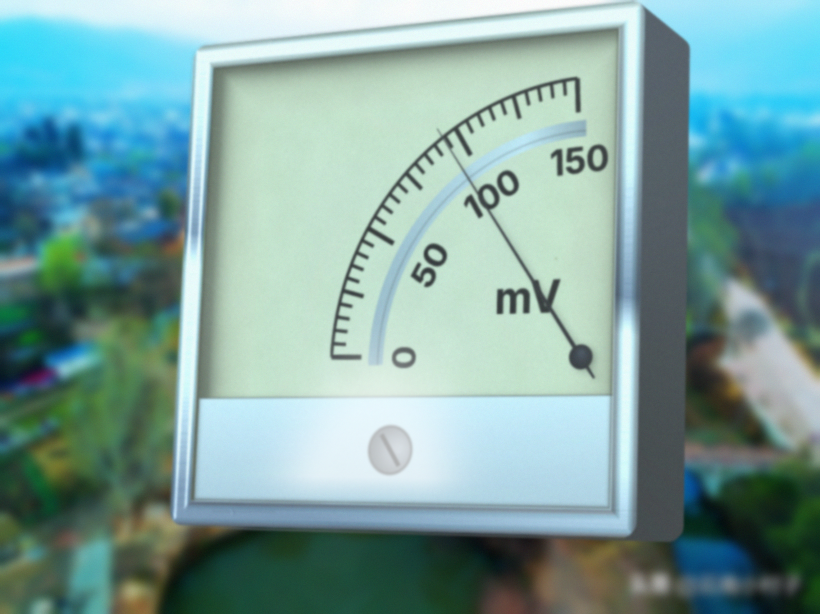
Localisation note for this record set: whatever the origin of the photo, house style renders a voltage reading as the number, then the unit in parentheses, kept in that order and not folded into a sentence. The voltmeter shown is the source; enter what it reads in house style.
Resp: 95 (mV)
